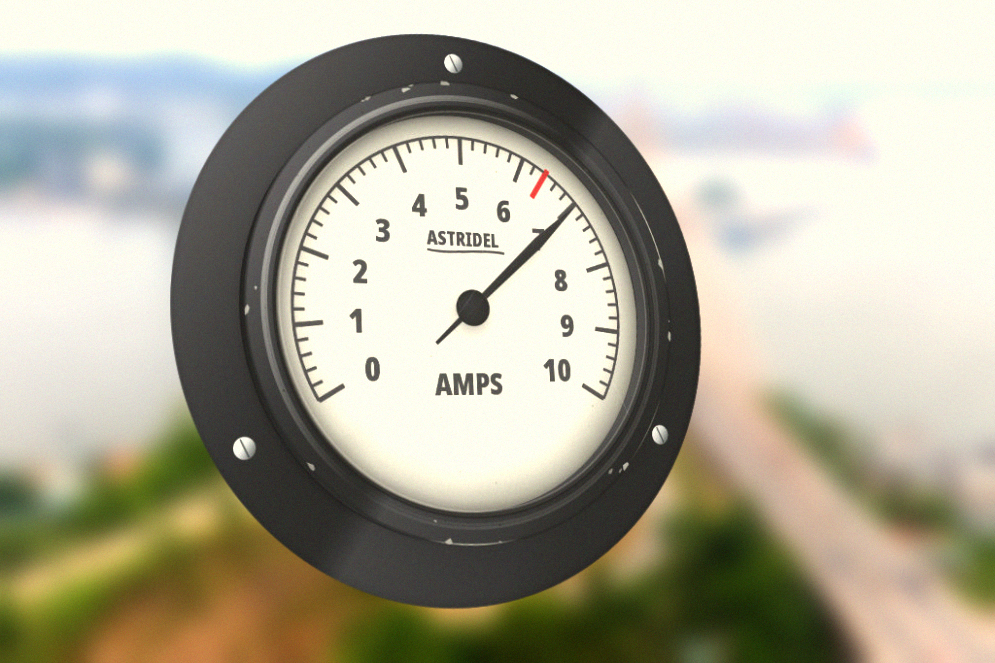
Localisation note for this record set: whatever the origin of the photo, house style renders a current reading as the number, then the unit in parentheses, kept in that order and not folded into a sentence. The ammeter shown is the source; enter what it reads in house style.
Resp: 7 (A)
